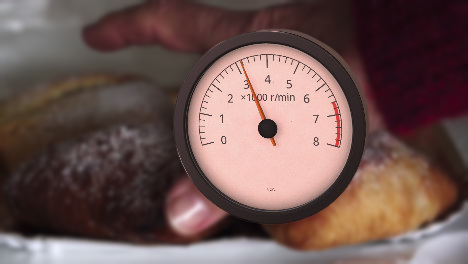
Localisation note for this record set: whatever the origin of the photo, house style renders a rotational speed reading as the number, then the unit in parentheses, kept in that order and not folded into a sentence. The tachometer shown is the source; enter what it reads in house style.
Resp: 3200 (rpm)
